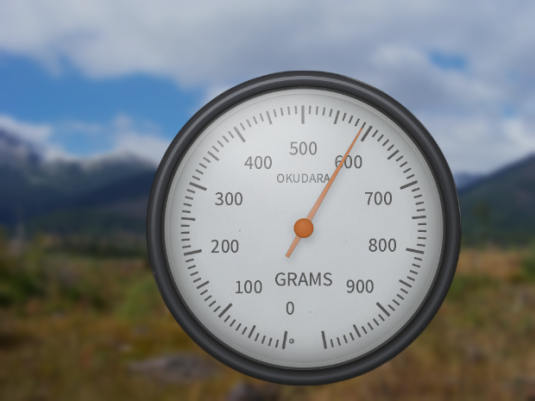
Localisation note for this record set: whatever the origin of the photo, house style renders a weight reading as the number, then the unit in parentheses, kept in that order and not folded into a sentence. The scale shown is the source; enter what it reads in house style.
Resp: 590 (g)
